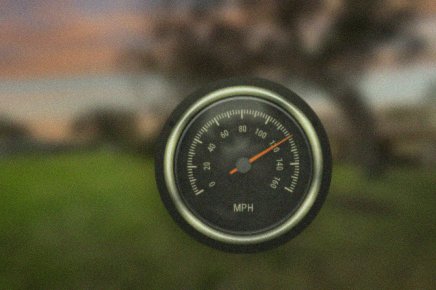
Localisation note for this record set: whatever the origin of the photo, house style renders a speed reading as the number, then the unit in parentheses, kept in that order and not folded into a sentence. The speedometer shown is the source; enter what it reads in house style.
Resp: 120 (mph)
